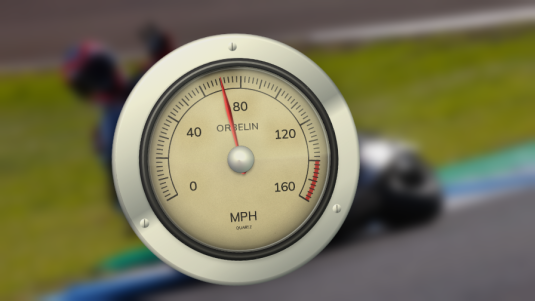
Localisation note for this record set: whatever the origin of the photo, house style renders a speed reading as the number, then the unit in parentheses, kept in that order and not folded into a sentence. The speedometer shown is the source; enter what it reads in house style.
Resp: 70 (mph)
